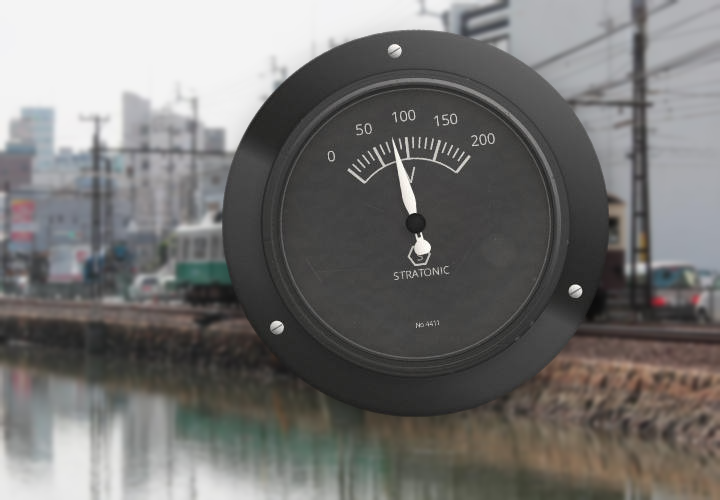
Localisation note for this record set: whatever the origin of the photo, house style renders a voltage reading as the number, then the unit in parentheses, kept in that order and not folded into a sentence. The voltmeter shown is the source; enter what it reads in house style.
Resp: 80 (V)
